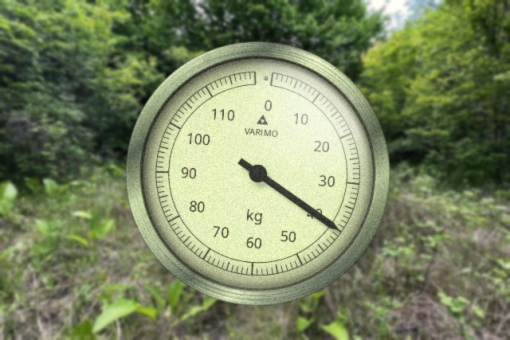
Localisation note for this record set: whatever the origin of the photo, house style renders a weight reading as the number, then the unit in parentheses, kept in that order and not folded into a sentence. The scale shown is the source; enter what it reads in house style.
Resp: 40 (kg)
